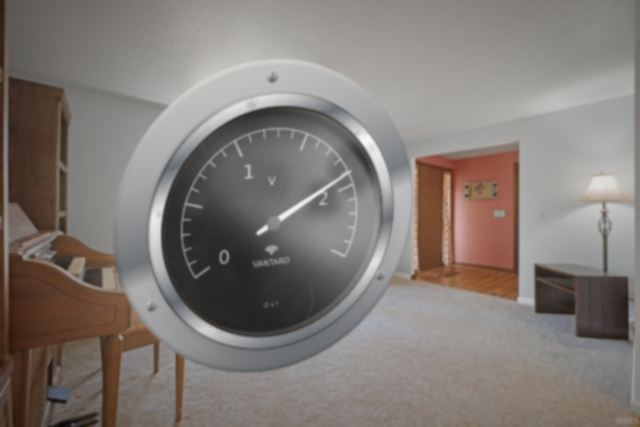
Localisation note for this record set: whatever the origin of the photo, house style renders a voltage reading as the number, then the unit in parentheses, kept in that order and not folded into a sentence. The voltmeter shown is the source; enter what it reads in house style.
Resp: 1.9 (V)
